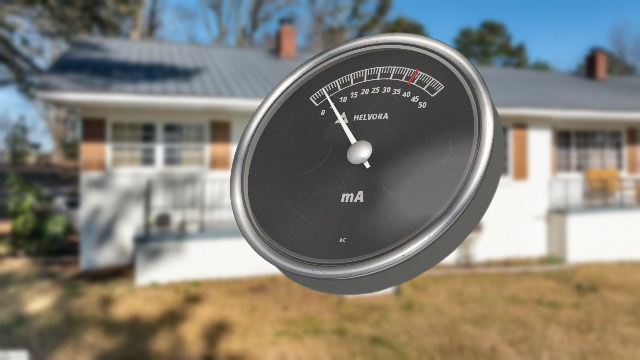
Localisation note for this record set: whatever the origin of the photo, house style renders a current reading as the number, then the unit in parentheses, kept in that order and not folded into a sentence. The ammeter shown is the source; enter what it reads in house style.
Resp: 5 (mA)
